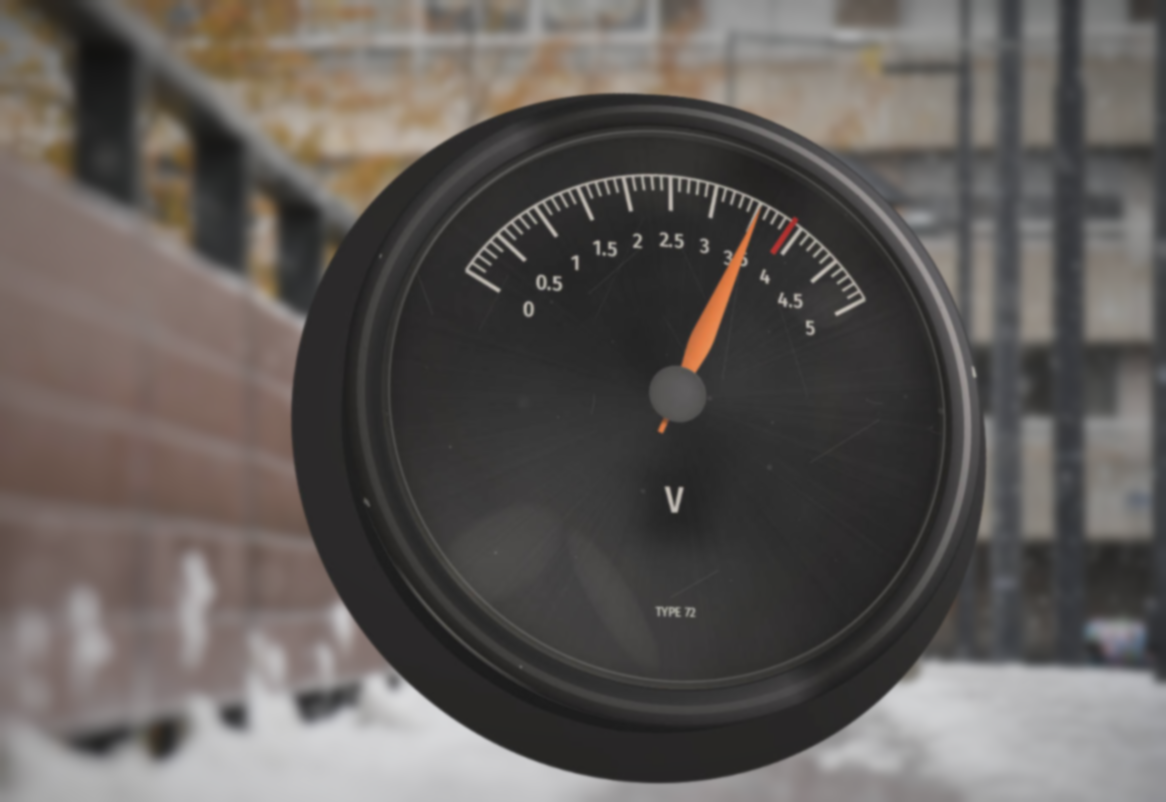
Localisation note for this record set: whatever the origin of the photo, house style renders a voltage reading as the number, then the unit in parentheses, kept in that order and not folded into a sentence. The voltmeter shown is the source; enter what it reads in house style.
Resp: 3.5 (V)
